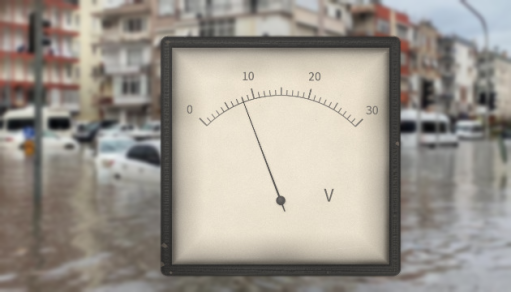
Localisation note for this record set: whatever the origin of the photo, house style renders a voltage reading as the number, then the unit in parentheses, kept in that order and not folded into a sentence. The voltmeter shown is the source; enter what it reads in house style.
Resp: 8 (V)
